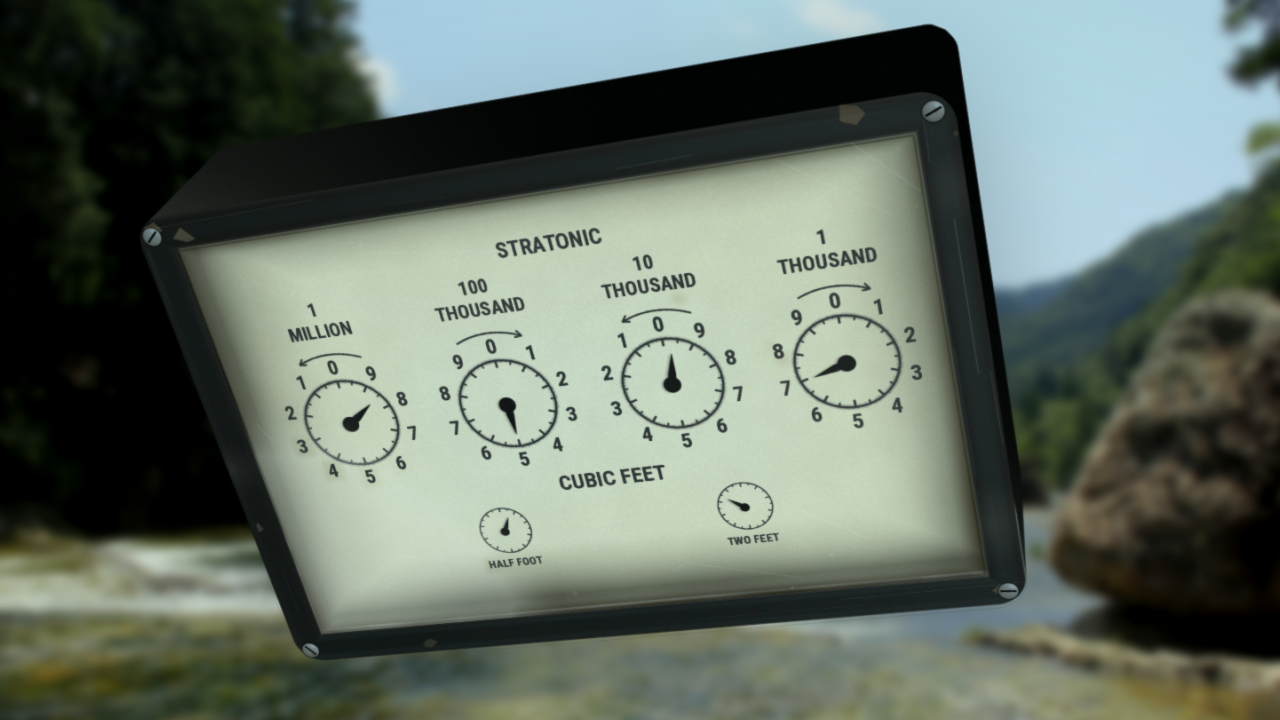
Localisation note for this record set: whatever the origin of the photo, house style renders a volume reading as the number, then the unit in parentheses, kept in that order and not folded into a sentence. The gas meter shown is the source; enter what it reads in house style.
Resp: 849700 (ft³)
